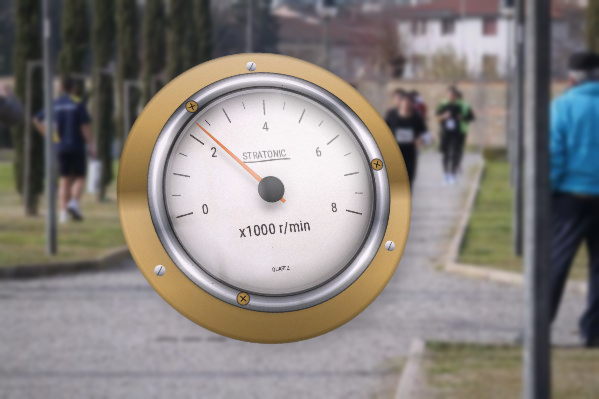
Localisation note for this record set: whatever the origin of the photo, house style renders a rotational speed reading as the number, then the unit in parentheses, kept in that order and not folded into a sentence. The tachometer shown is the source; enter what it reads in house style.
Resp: 2250 (rpm)
